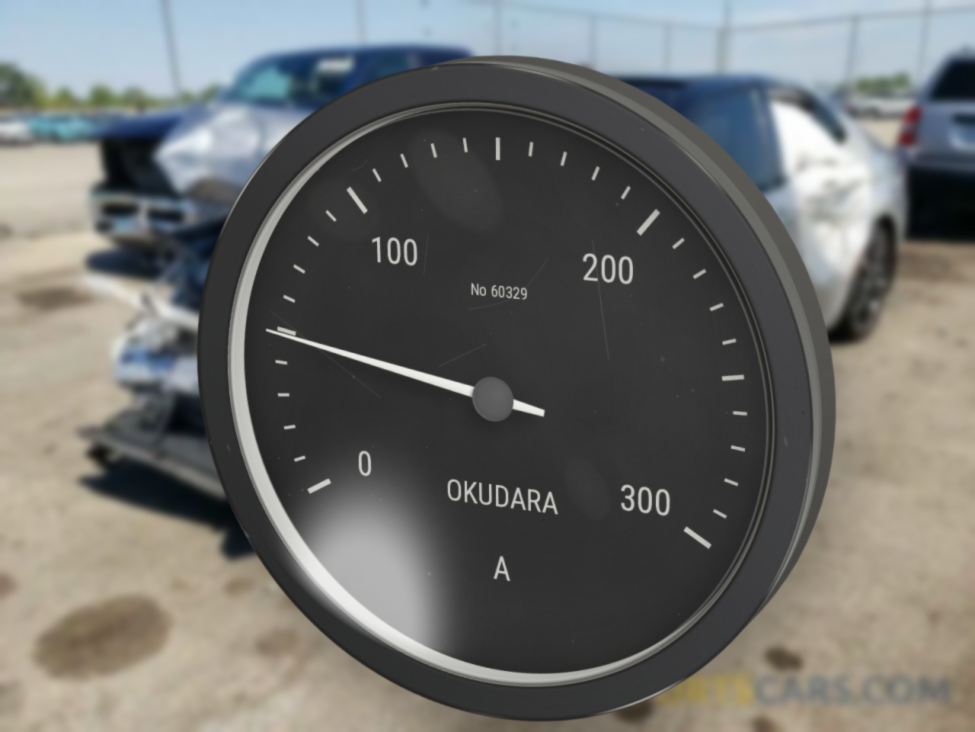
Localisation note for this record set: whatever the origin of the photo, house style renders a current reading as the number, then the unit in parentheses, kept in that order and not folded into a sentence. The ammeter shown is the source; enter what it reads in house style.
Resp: 50 (A)
